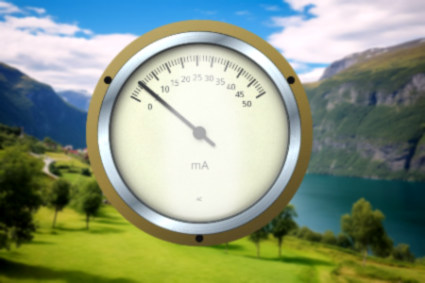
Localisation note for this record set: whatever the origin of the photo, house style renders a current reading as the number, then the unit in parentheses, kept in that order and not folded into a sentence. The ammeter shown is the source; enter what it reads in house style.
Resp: 5 (mA)
